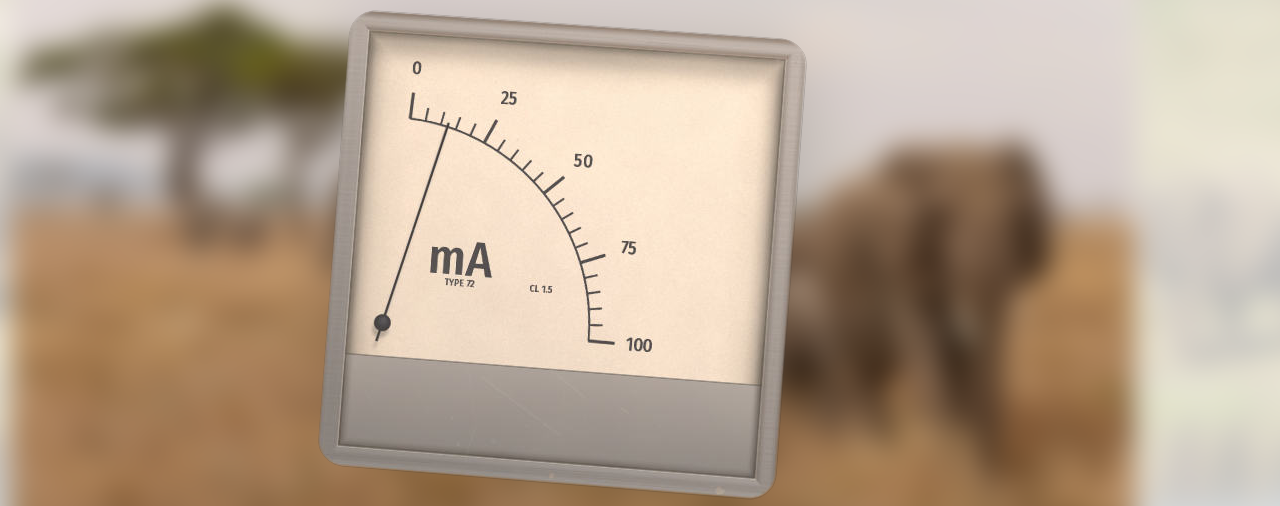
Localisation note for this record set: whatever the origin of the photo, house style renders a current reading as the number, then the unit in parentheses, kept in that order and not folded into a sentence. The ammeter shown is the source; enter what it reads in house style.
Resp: 12.5 (mA)
